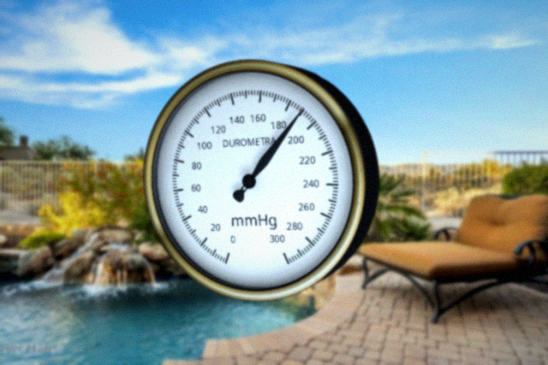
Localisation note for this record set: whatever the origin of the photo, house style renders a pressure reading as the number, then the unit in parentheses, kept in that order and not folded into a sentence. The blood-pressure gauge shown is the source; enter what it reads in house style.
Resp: 190 (mmHg)
